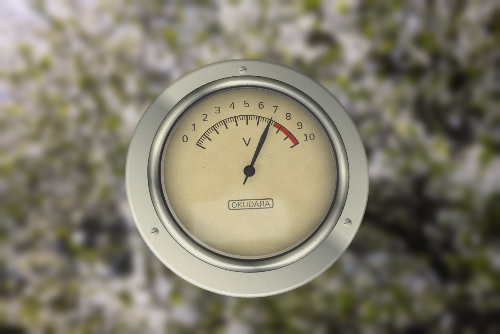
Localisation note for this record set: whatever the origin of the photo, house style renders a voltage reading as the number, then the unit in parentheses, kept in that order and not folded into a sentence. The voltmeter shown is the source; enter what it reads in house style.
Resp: 7 (V)
